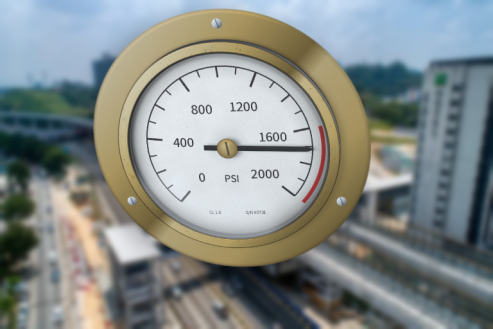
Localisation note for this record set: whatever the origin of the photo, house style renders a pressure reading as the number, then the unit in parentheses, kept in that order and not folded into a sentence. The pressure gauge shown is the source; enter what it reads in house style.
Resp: 1700 (psi)
